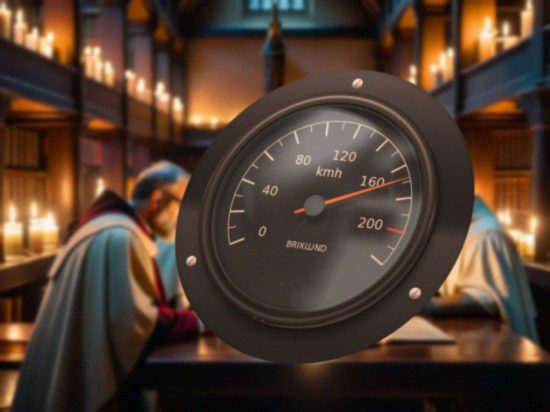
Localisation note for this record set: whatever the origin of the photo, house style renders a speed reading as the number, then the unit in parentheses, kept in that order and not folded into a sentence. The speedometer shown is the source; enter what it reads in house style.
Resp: 170 (km/h)
